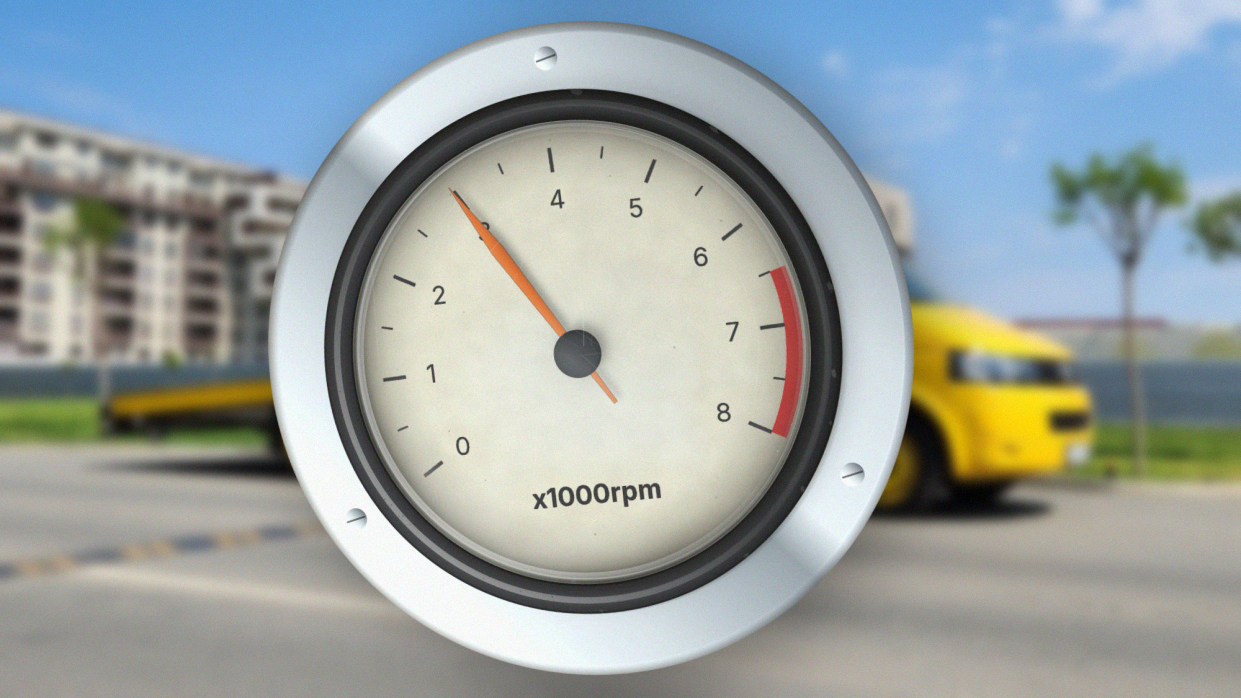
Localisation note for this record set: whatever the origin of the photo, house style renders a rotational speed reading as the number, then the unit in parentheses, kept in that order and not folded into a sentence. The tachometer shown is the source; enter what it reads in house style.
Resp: 3000 (rpm)
